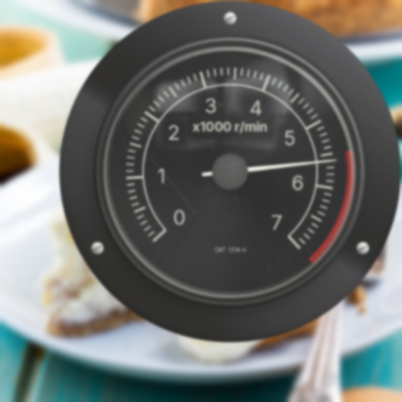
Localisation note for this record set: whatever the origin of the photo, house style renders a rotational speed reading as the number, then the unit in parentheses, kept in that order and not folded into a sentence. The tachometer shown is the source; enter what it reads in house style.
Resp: 5600 (rpm)
